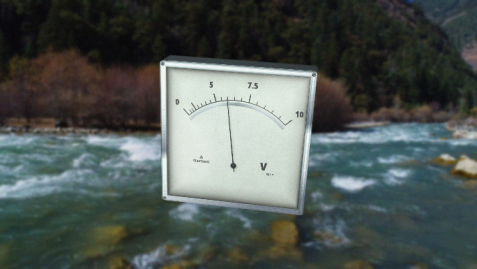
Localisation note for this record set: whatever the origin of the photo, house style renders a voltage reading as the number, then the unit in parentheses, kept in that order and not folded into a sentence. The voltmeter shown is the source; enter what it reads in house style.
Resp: 6 (V)
